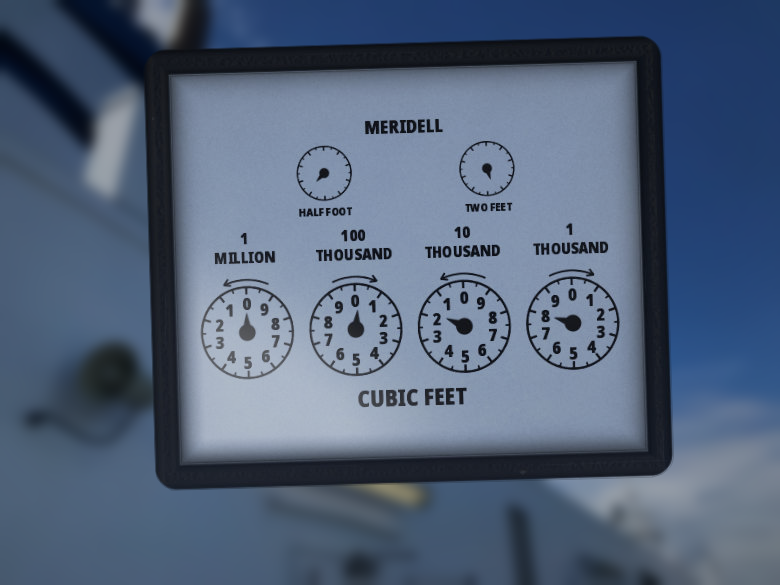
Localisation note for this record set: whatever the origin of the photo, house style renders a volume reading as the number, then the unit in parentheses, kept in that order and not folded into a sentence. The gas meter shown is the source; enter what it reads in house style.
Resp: 1800 (ft³)
